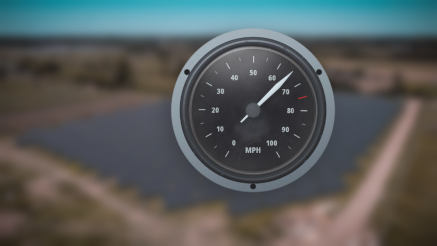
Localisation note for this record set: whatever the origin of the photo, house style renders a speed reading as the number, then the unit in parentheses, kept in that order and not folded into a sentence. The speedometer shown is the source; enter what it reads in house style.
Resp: 65 (mph)
